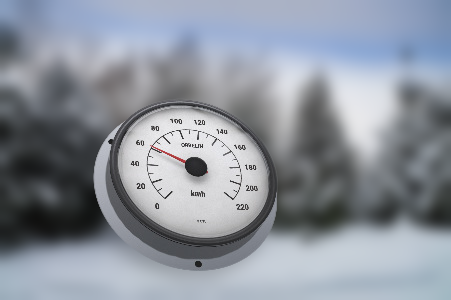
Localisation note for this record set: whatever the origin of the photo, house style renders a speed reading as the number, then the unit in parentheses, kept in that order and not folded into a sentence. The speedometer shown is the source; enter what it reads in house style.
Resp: 60 (km/h)
